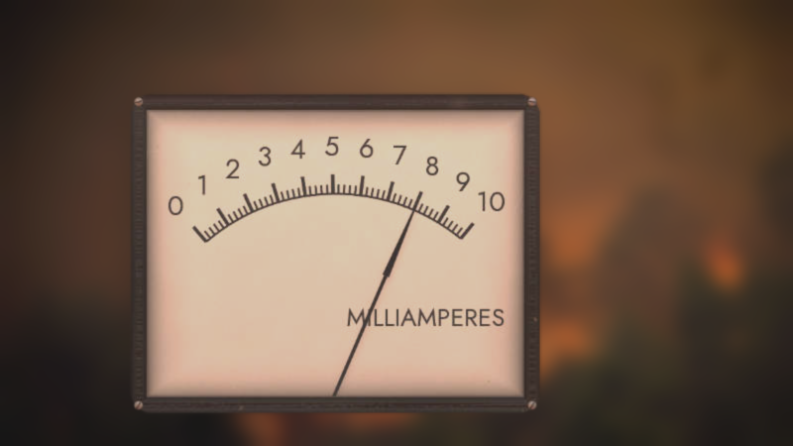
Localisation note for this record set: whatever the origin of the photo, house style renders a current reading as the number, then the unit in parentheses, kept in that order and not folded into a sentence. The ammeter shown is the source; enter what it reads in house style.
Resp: 8 (mA)
